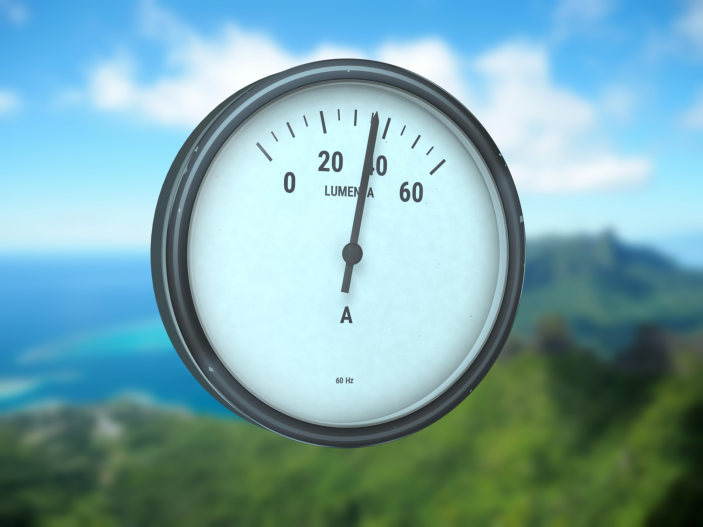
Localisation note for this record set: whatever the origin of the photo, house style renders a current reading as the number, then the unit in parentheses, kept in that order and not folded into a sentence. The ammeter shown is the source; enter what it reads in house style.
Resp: 35 (A)
